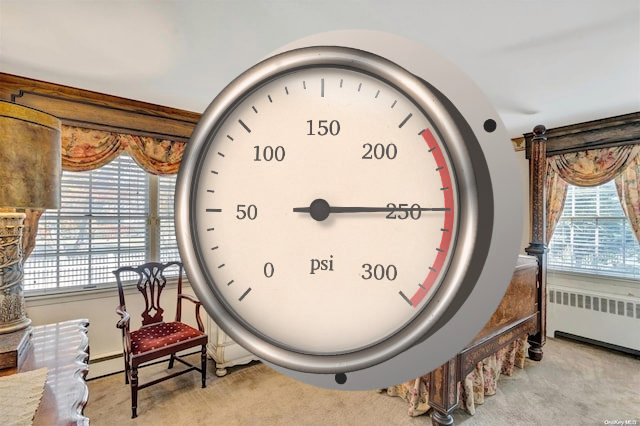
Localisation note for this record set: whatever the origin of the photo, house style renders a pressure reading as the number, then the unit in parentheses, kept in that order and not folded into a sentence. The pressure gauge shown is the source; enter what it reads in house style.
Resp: 250 (psi)
